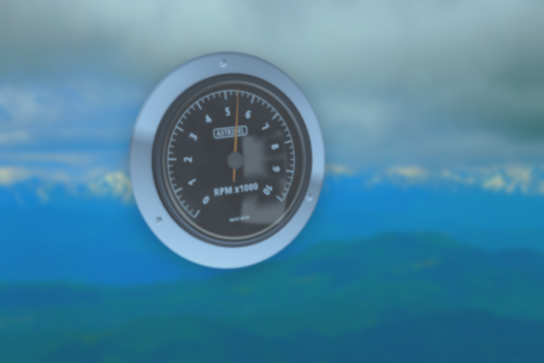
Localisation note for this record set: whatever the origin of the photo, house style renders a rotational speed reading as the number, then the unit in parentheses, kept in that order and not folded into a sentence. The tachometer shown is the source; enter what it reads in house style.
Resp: 5400 (rpm)
